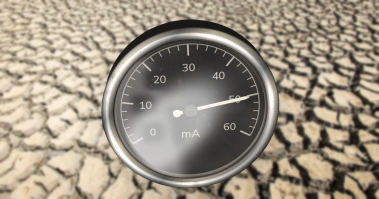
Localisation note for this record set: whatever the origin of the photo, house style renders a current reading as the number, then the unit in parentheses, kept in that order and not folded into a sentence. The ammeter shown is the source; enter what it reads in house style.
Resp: 50 (mA)
